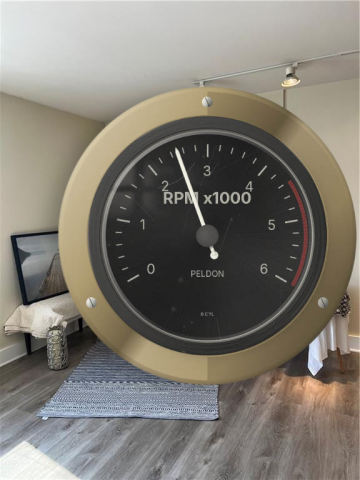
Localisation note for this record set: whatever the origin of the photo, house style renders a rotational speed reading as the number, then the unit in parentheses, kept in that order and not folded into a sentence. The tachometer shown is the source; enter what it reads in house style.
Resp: 2500 (rpm)
